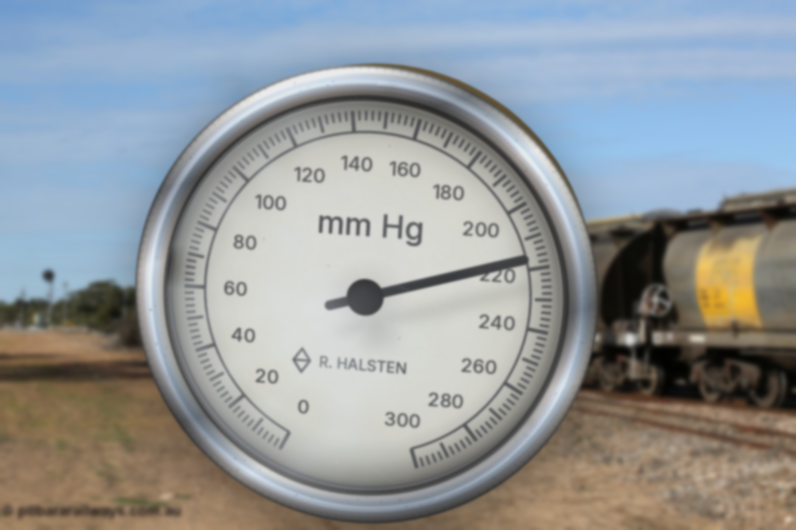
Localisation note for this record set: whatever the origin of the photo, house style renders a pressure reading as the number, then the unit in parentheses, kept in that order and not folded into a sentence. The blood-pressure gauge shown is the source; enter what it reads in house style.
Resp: 216 (mmHg)
